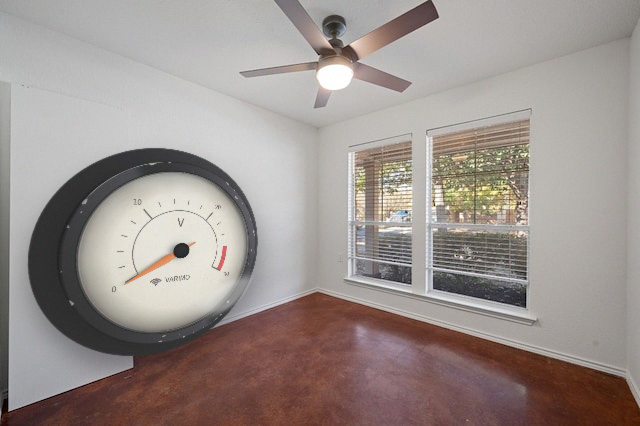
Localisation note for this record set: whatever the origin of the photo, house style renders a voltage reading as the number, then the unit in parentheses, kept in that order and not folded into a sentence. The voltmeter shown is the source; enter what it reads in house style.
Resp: 0 (V)
